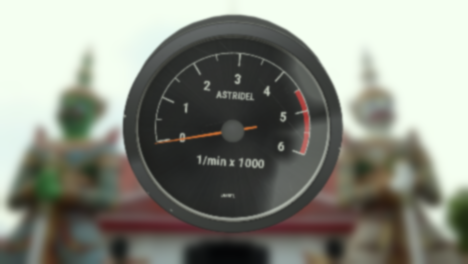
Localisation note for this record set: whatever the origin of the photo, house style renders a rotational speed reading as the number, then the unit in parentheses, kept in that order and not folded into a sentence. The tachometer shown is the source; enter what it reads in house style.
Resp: 0 (rpm)
